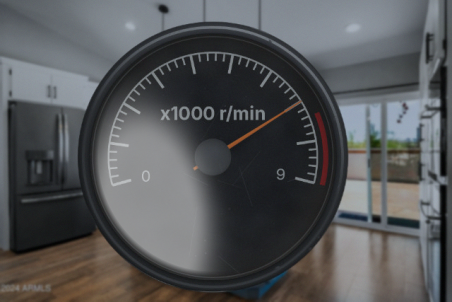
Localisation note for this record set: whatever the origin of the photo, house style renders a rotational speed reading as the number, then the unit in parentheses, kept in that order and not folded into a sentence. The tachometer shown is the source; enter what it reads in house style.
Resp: 7000 (rpm)
